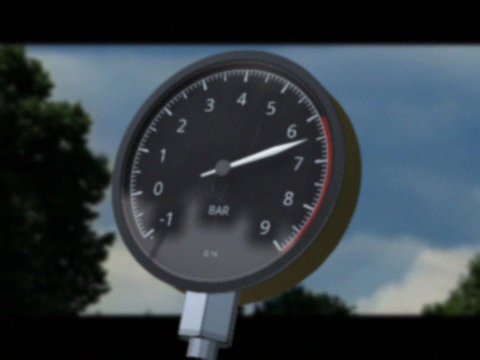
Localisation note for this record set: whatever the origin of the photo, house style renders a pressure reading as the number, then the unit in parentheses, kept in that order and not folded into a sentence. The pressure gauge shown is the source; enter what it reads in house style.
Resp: 6.5 (bar)
